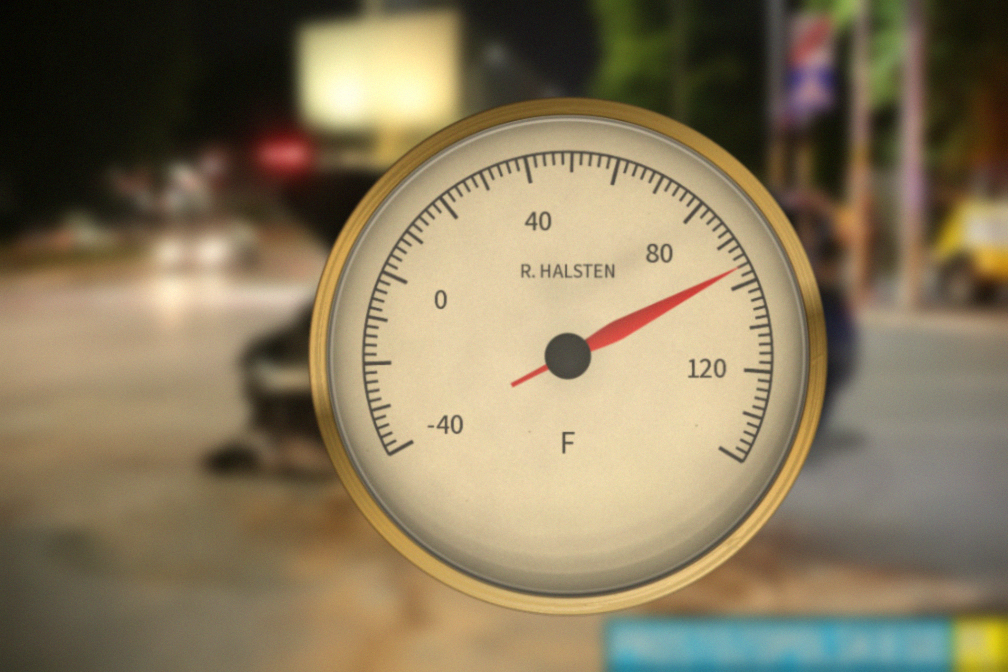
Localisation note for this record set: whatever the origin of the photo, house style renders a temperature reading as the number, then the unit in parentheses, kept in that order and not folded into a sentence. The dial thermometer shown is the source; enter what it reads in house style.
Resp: 96 (°F)
